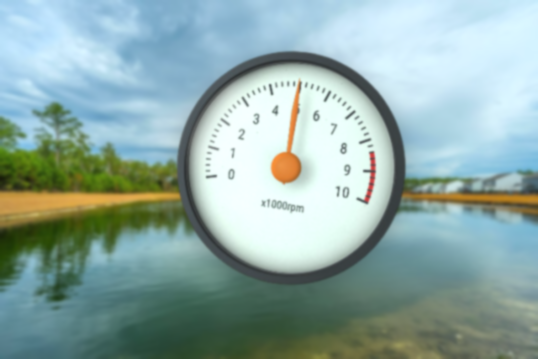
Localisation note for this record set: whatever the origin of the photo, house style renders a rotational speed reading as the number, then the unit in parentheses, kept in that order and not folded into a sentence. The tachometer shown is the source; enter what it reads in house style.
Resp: 5000 (rpm)
